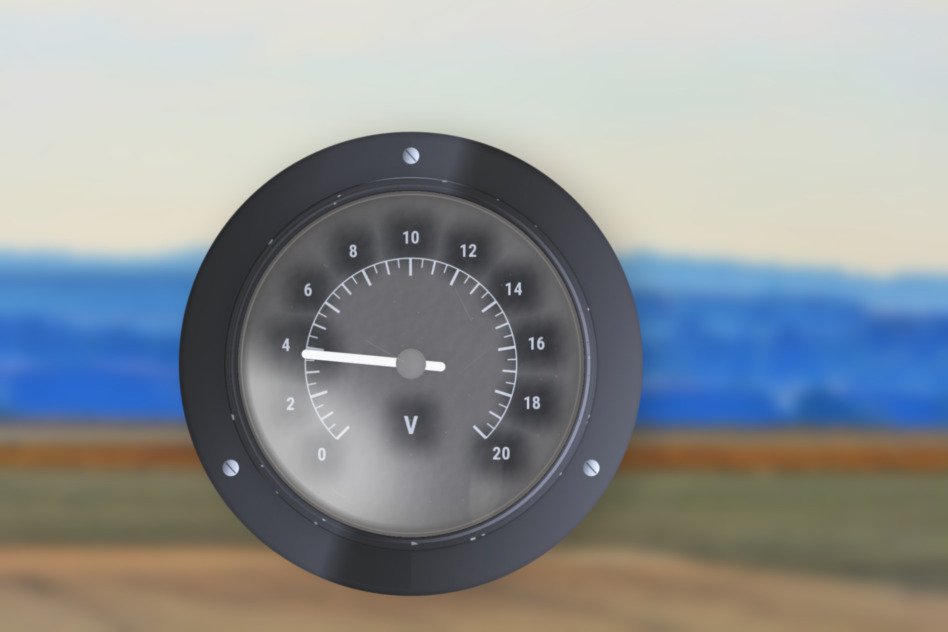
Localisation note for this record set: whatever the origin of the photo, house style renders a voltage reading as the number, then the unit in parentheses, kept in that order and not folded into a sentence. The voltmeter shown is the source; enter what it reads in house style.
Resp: 3.75 (V)
